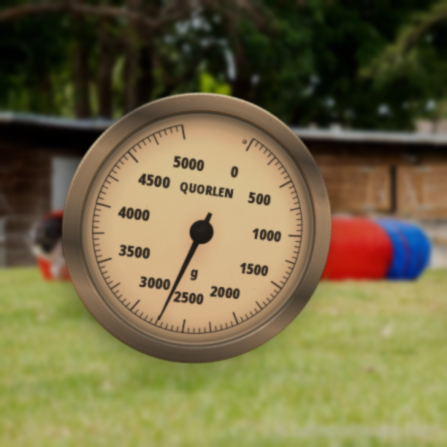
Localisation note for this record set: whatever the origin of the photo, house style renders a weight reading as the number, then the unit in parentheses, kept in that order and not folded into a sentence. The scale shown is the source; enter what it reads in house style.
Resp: 2750 (g)
